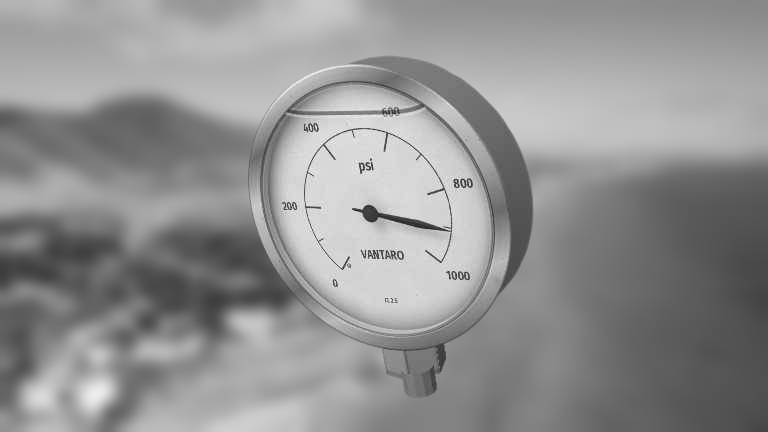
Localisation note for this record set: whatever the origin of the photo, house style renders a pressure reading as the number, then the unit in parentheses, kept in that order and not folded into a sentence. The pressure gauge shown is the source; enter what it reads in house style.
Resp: 900 (psi)
